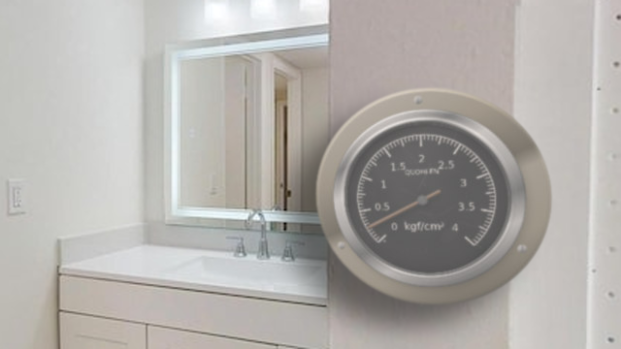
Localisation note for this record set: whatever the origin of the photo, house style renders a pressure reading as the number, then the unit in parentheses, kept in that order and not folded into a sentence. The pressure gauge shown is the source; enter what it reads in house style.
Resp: 0.25 (kg/cm²)
